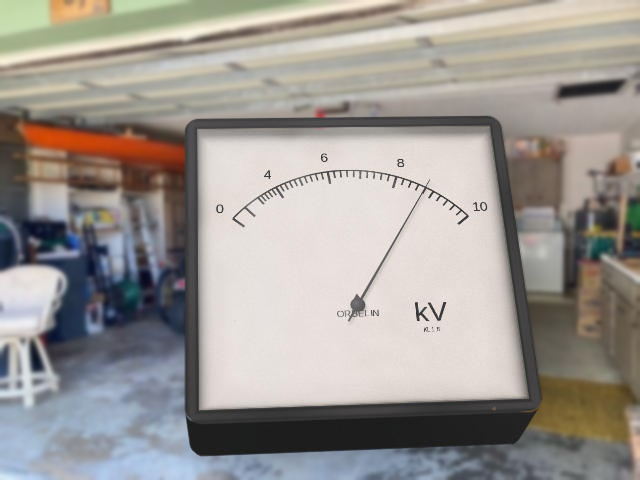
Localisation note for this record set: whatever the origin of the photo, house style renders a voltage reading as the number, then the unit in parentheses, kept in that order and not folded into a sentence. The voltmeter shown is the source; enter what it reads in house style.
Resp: 8.8 (kV)
